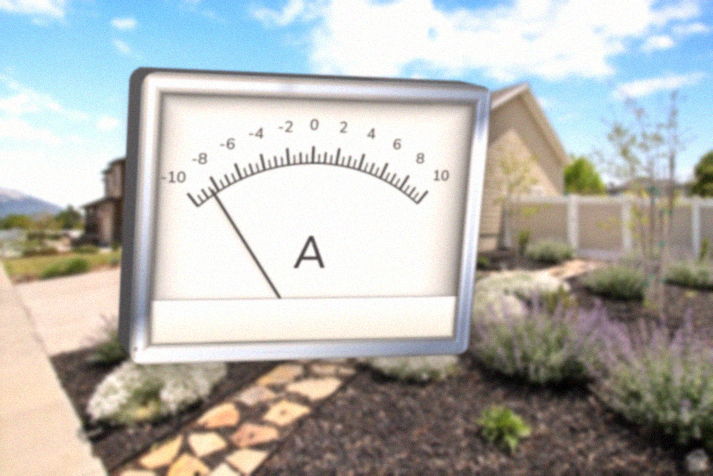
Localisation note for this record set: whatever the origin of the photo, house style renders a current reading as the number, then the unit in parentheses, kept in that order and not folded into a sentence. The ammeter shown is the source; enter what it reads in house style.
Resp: -8.5 (A)
